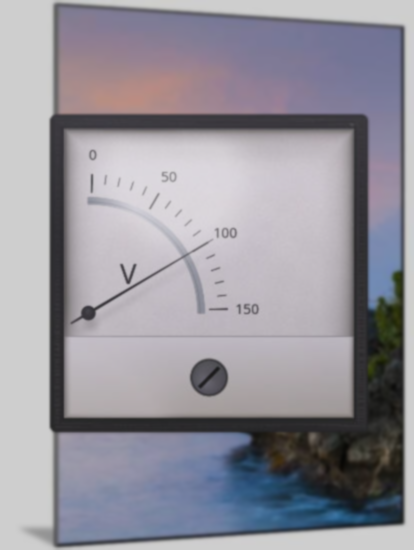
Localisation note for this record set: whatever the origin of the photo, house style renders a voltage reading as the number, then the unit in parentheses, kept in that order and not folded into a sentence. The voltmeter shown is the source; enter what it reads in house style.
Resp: 100 (V)
